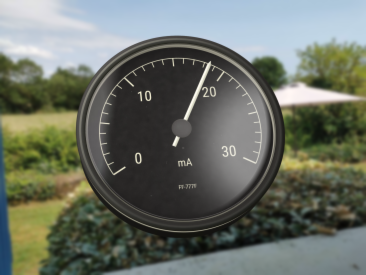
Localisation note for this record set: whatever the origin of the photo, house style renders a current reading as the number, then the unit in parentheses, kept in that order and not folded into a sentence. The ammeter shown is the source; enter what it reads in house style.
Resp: 18.5 (mA)
